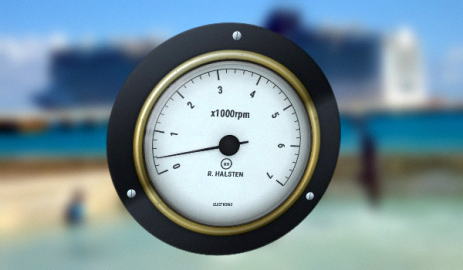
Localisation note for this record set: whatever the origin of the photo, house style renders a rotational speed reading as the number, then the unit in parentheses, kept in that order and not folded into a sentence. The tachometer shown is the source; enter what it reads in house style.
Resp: 400 (rpm)
